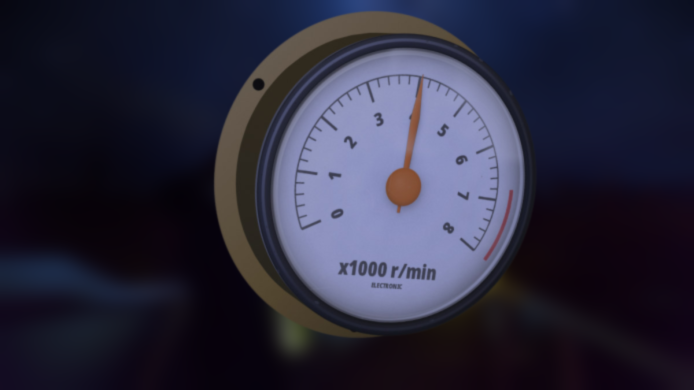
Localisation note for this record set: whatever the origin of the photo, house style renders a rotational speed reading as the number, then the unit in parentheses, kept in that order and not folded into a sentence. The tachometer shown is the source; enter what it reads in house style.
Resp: 4000 (rpm)
